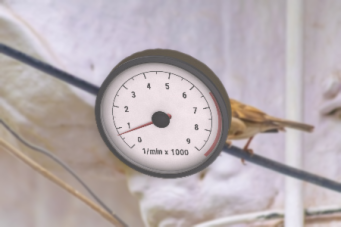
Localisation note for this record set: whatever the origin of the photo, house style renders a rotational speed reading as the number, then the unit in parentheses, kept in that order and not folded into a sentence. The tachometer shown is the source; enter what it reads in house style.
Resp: 750 (rpm)
